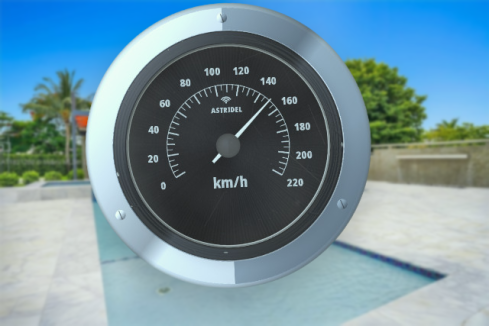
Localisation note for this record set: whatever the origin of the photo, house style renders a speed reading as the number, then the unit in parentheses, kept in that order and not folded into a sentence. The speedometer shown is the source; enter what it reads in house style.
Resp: 150 (km/h)
